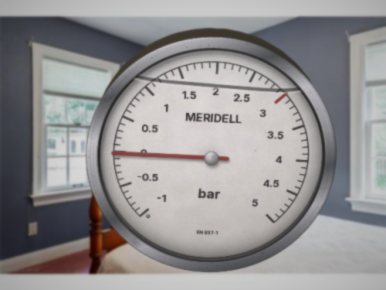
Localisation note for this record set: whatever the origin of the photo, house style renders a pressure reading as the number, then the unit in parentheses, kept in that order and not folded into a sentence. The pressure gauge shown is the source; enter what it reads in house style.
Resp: 0 (bar)
